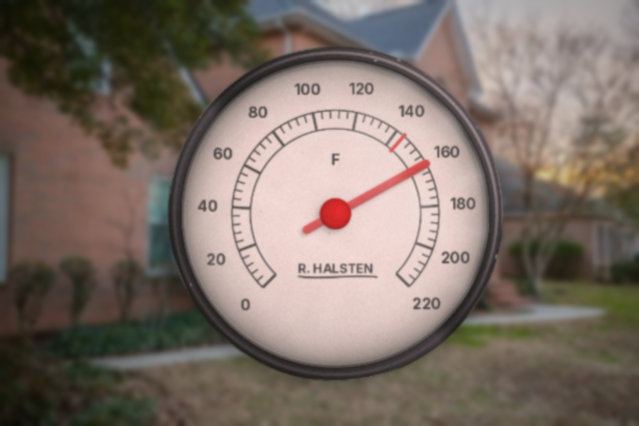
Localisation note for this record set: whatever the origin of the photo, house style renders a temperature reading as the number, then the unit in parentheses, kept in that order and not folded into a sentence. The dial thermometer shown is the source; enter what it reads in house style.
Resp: 160 (°F)
